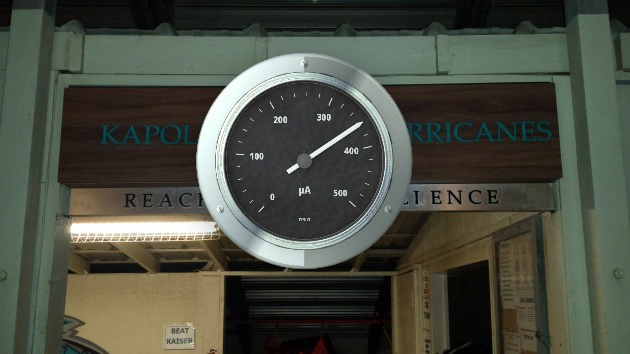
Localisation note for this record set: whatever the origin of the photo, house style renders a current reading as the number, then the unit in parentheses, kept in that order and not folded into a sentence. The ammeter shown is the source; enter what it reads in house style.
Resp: 360 (µA)
